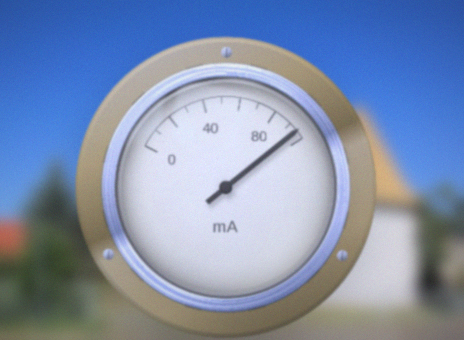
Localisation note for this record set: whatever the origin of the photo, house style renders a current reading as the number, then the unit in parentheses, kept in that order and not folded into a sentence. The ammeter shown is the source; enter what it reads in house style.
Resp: 95 (mA)
